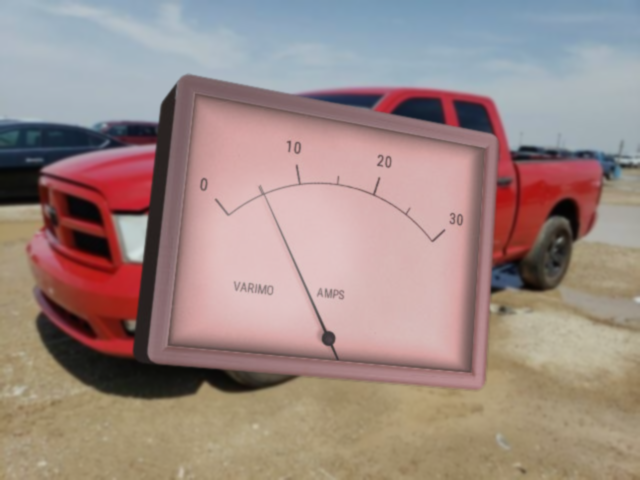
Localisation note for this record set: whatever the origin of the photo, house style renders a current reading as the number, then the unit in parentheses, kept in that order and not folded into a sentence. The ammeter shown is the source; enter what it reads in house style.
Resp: 5 (A)
